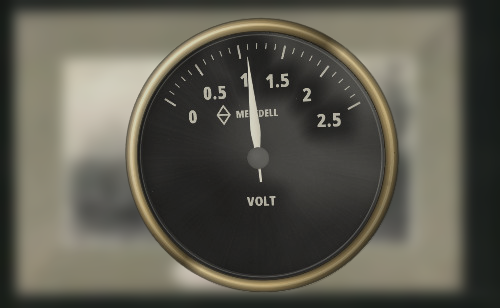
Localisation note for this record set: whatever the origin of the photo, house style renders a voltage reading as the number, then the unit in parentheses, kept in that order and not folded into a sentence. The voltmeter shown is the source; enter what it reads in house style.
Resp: 1.1 (V)
